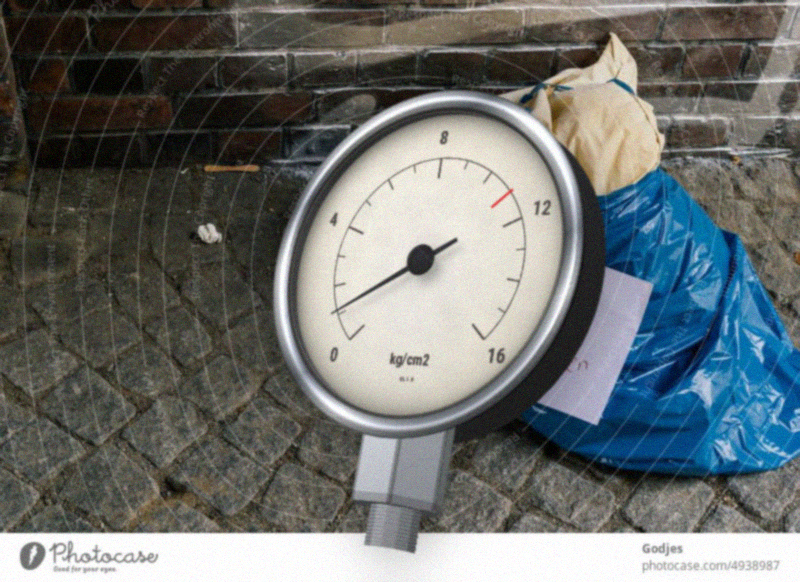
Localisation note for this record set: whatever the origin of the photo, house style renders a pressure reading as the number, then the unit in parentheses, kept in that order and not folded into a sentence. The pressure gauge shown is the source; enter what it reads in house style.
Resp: 1 (kg/cm²)
